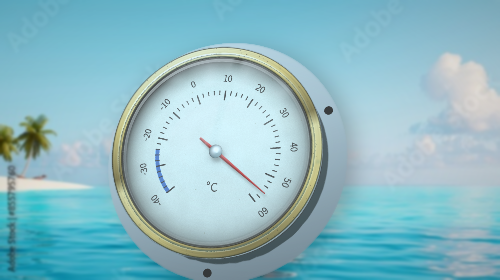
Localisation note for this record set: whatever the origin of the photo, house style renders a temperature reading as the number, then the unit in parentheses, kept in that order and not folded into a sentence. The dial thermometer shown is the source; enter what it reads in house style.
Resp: 56 (°C)
